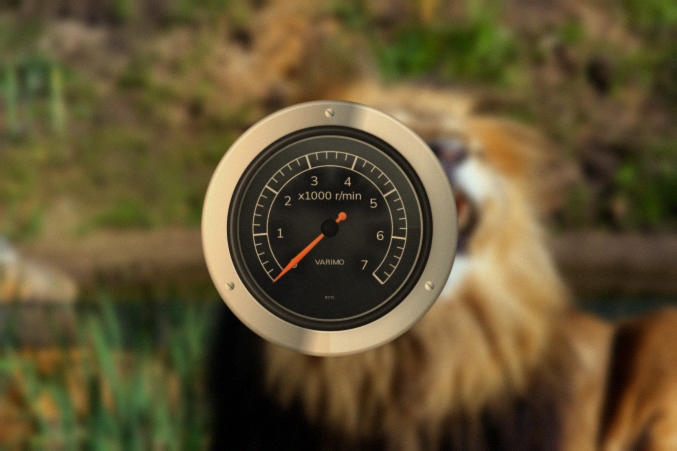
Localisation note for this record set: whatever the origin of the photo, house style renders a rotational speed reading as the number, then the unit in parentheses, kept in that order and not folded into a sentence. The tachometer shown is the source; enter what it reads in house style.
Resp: 0 (rpm)
